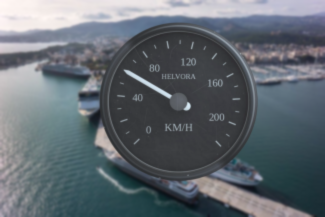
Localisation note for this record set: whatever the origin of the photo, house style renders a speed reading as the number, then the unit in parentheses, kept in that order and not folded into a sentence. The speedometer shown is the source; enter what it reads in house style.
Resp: 60 (km/h)
